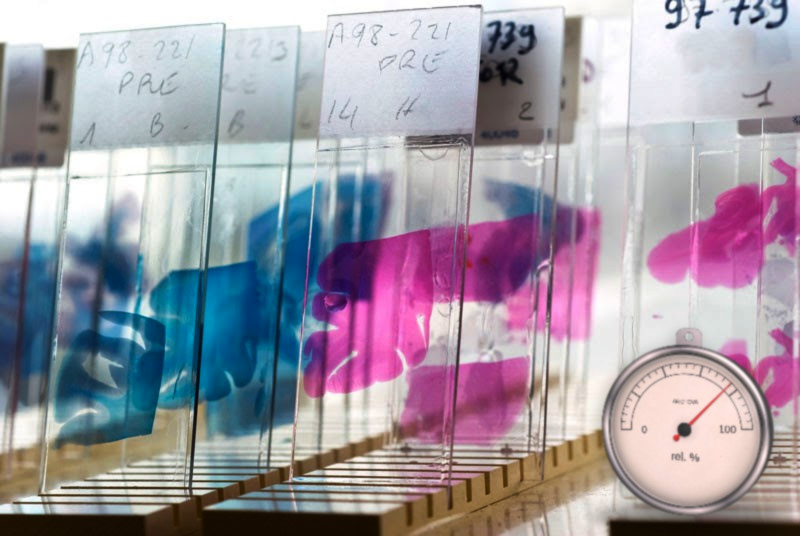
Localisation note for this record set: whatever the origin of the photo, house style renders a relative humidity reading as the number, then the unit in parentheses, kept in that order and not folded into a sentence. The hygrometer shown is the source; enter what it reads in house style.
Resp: 76 (%)
